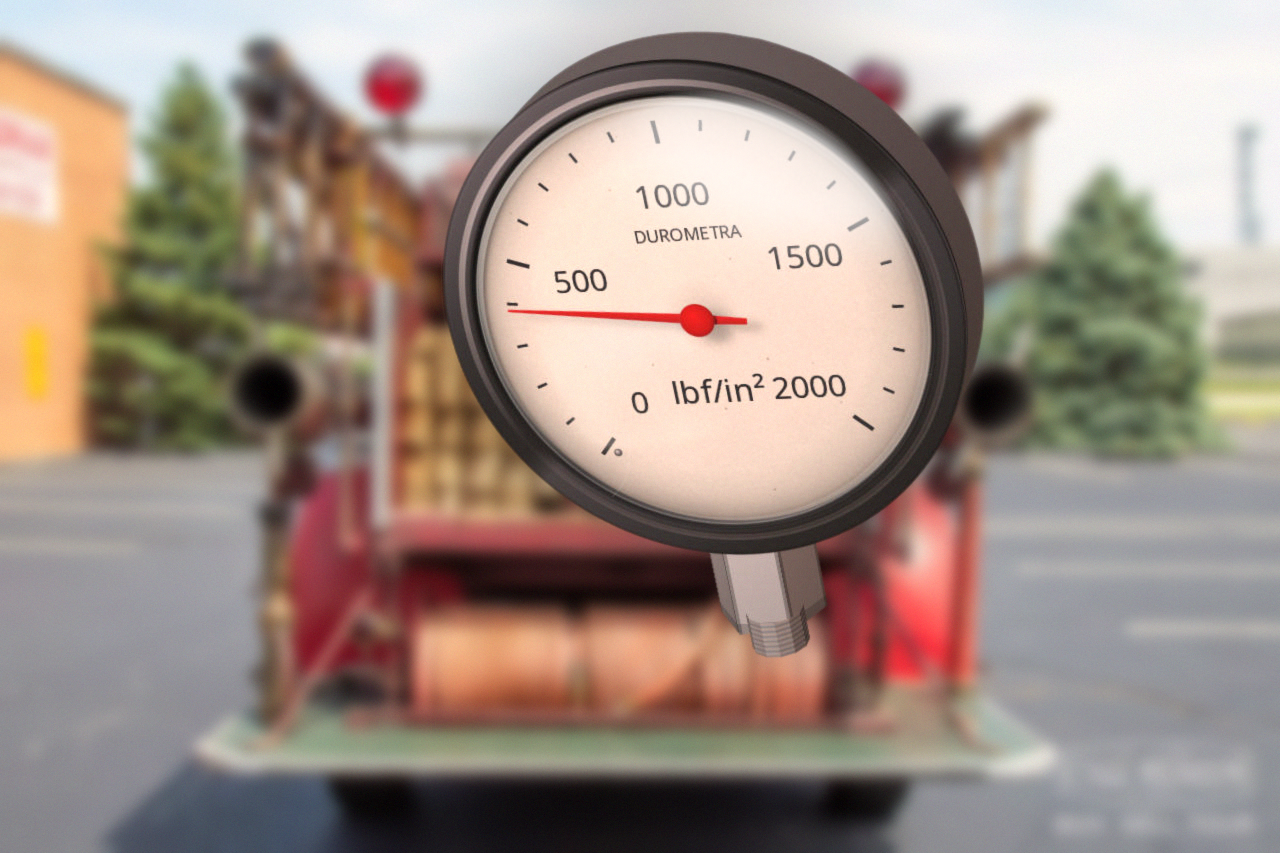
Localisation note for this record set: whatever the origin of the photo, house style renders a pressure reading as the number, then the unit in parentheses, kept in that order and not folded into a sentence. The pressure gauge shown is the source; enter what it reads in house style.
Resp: 400 (psi)
